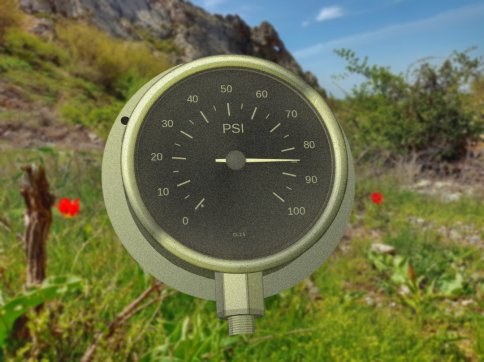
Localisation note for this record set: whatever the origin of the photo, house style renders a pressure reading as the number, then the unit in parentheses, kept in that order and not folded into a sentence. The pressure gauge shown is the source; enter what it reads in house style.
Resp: 85 (psi)
